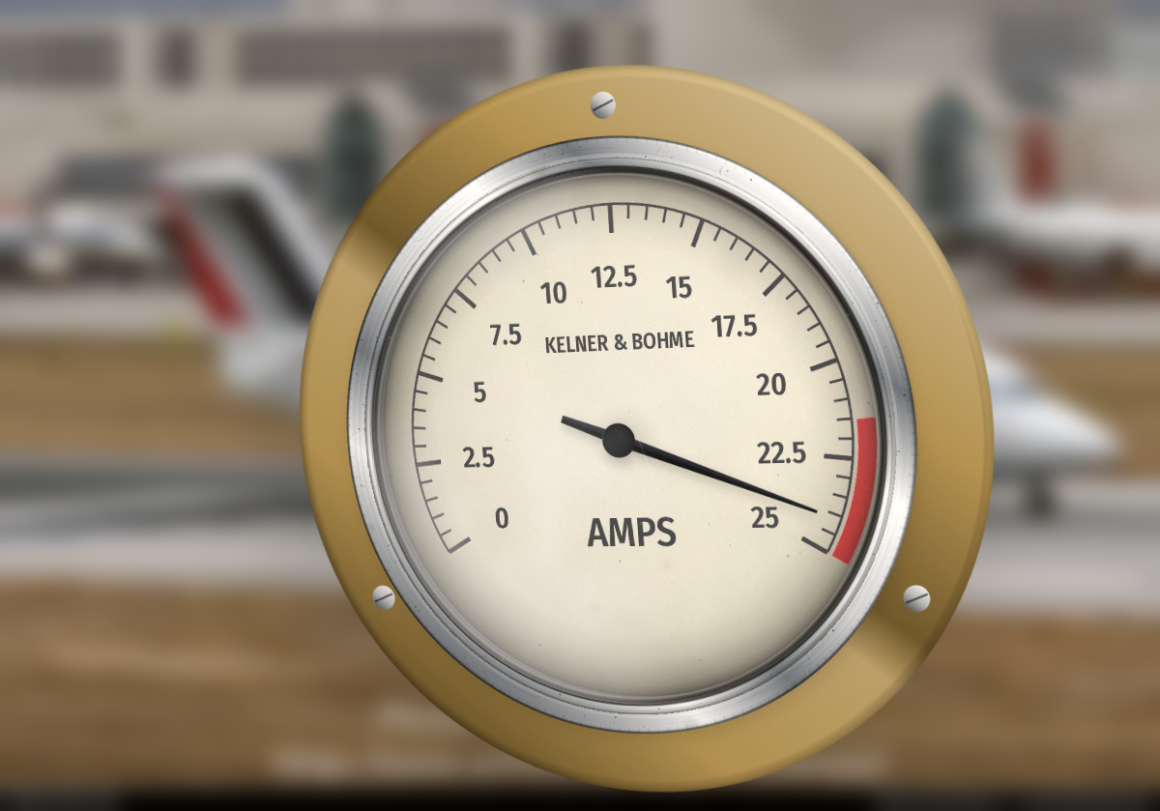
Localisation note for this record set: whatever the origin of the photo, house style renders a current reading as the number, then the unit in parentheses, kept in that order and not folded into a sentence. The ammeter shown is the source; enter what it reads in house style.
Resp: 24 (A)
